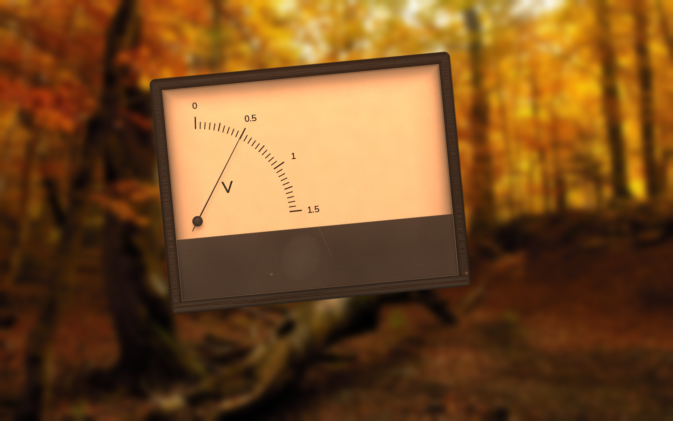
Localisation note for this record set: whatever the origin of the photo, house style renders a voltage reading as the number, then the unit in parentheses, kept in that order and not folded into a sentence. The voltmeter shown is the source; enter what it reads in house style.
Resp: 0.5 (V)
